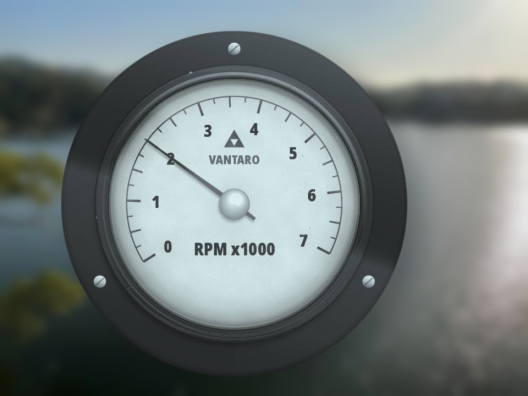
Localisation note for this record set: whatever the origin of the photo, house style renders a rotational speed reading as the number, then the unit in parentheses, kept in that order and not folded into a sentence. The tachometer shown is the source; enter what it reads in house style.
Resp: 2000 (rpm)
